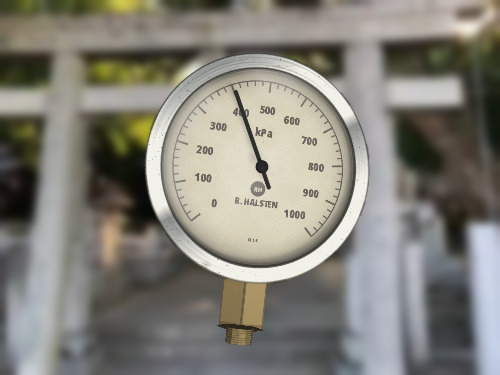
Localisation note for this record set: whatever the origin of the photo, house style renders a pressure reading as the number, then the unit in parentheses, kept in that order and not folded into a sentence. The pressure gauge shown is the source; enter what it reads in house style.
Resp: 400 (kPa)
